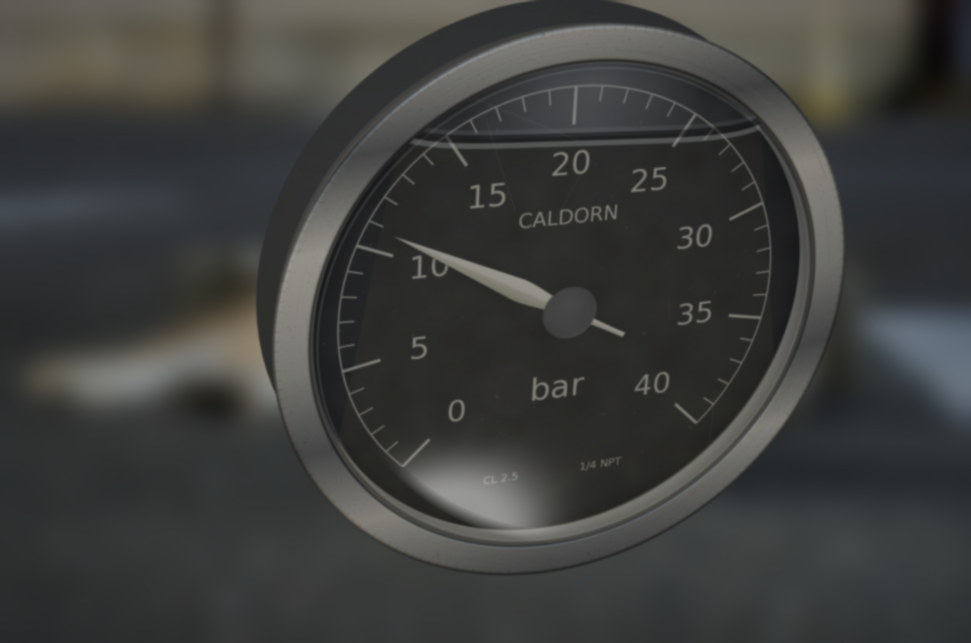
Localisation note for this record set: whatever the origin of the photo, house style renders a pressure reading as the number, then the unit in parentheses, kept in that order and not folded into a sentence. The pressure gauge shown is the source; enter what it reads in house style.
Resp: 11 (bar)
